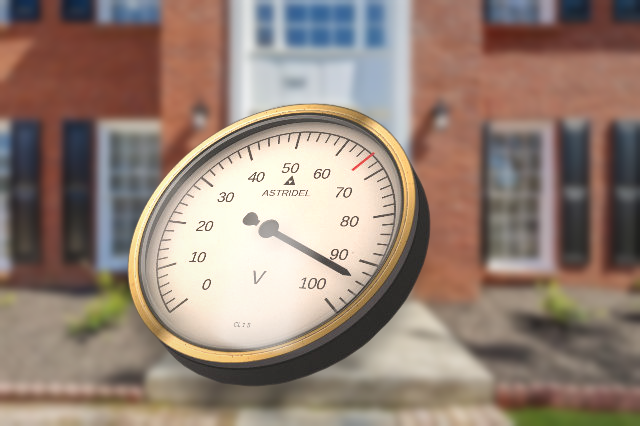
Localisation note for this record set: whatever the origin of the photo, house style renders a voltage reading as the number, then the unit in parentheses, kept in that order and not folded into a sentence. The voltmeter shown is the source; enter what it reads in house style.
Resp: 94 (V)
